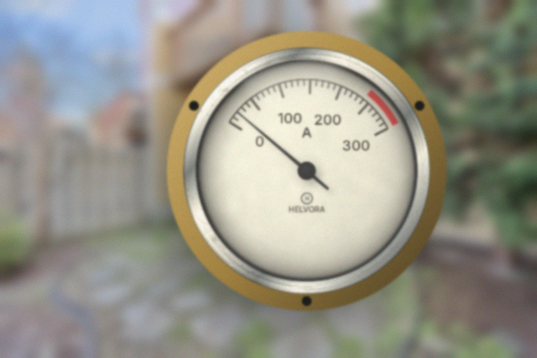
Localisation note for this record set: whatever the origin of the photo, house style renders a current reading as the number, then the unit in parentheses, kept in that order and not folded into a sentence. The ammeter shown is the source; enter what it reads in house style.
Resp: 20 (A)
